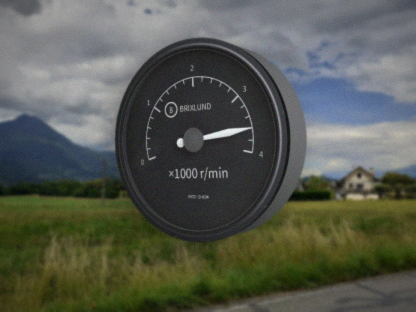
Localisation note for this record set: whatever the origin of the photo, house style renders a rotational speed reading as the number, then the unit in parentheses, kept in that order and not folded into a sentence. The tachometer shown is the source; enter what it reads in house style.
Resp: 3600 (rpm)
